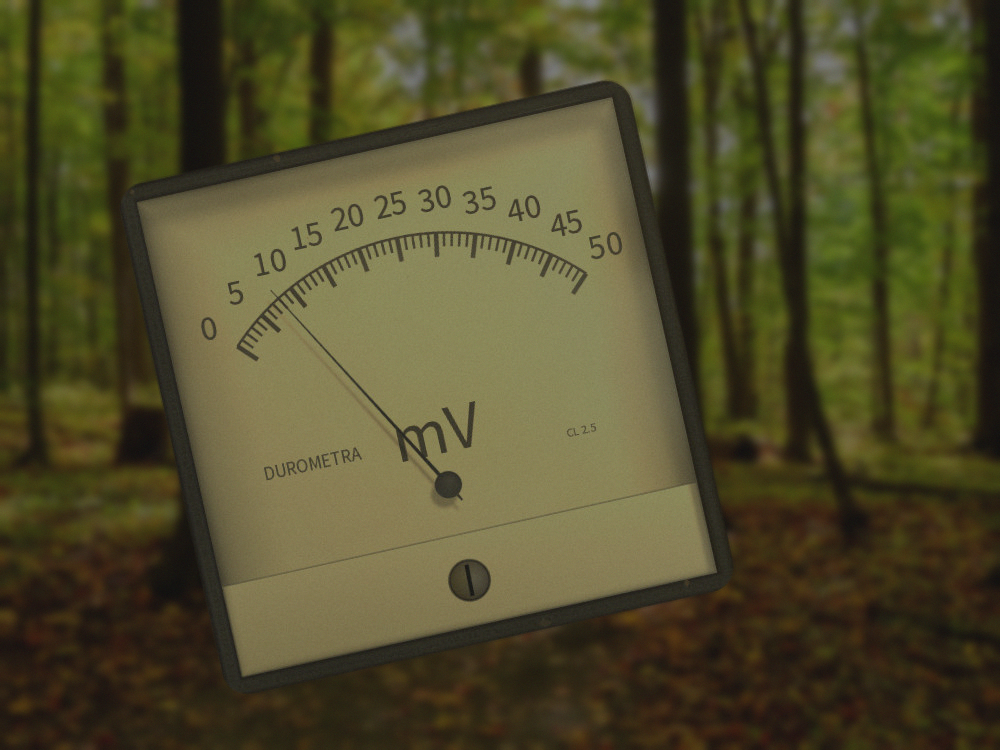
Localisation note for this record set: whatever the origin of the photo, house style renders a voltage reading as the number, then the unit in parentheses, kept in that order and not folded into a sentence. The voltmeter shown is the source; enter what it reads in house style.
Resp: 8 (mV)
